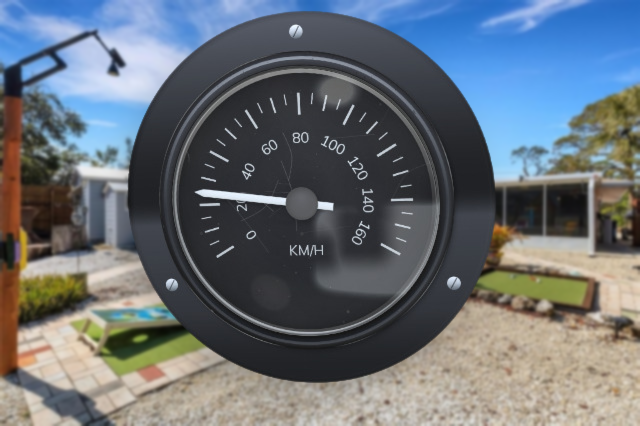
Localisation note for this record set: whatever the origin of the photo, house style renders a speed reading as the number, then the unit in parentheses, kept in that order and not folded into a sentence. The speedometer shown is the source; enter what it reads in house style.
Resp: 25 (km/h)
